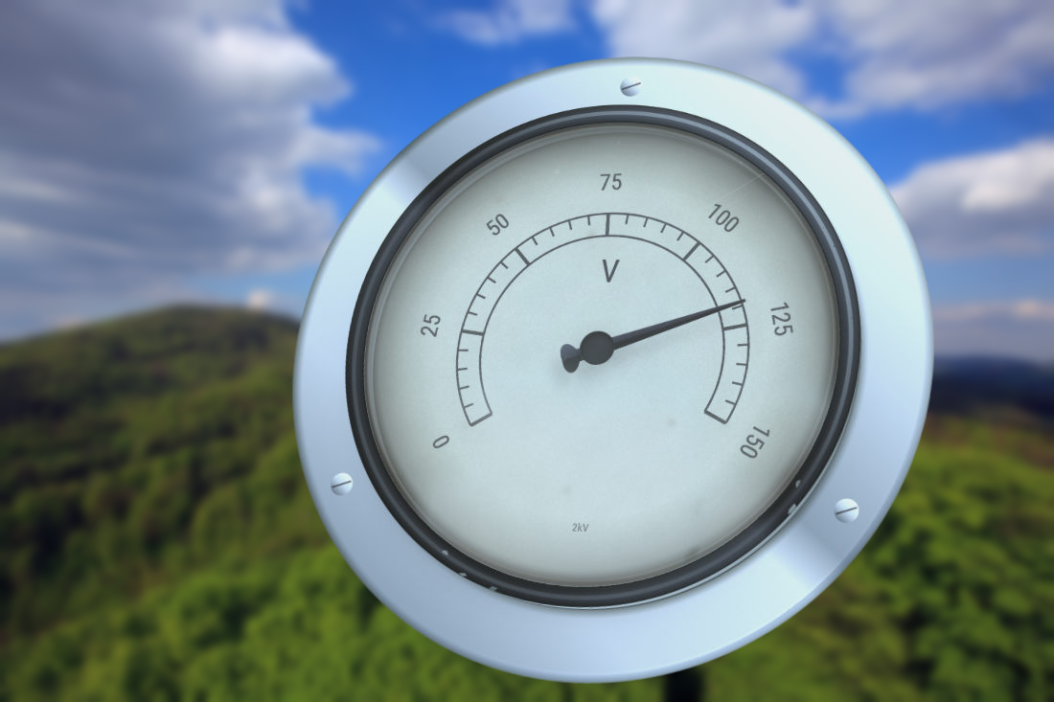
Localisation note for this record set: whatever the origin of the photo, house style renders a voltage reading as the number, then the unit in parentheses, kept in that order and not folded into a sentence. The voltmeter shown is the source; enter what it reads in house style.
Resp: 120 (V)
